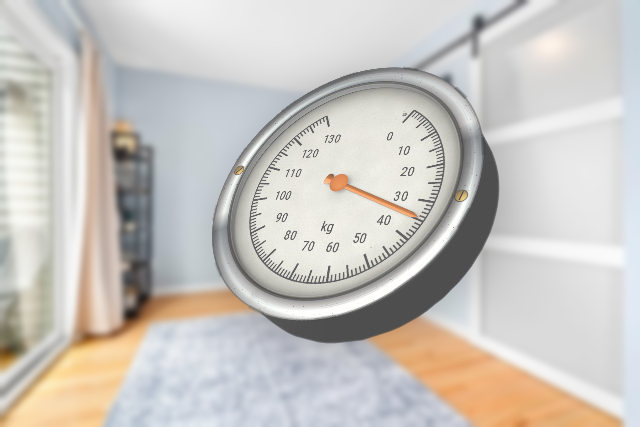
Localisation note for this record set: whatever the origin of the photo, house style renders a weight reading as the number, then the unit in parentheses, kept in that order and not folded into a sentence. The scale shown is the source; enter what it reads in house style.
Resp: 35 (kg)
